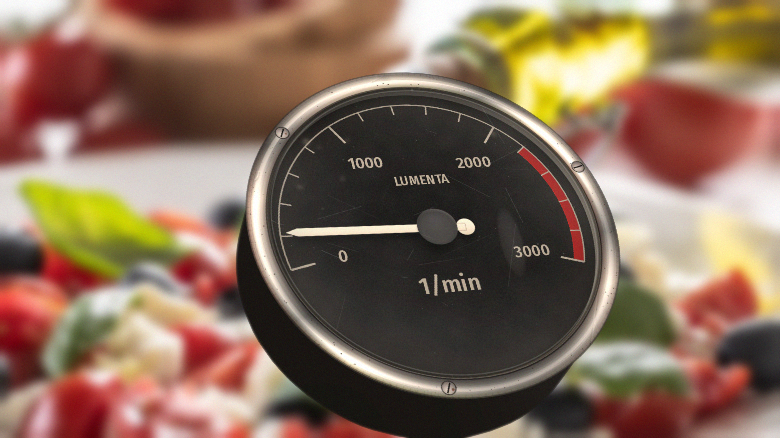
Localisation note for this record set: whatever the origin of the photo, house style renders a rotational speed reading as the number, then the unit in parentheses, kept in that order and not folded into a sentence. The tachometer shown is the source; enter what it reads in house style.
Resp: 200 (rpm)
